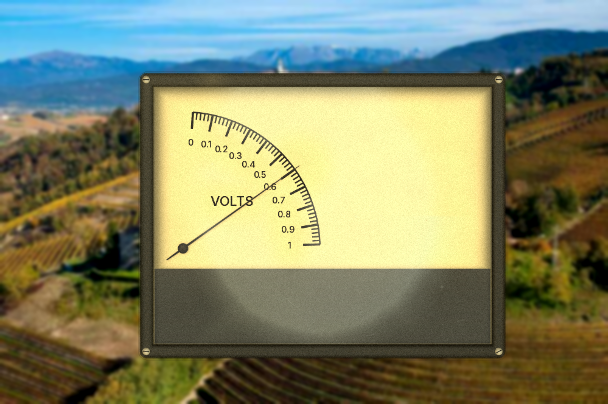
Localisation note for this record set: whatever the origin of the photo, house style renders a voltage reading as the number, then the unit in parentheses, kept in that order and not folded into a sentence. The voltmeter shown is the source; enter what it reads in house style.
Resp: 0.6 (V)
